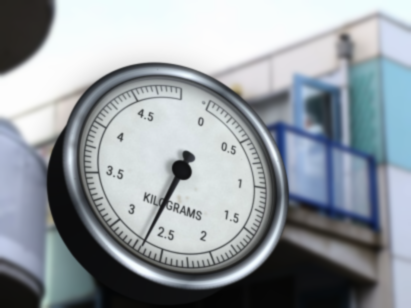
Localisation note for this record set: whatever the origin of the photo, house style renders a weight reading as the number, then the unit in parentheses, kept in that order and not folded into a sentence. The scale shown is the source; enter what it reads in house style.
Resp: 2.7 (kg)
